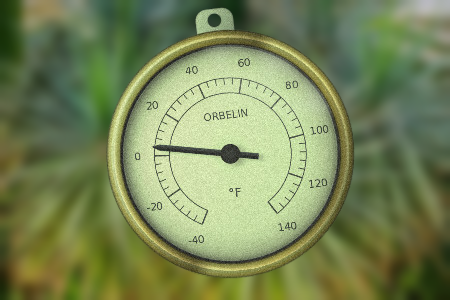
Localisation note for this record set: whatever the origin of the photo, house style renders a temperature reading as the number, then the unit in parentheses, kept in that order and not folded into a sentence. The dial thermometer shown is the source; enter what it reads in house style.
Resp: 4 (°F)
